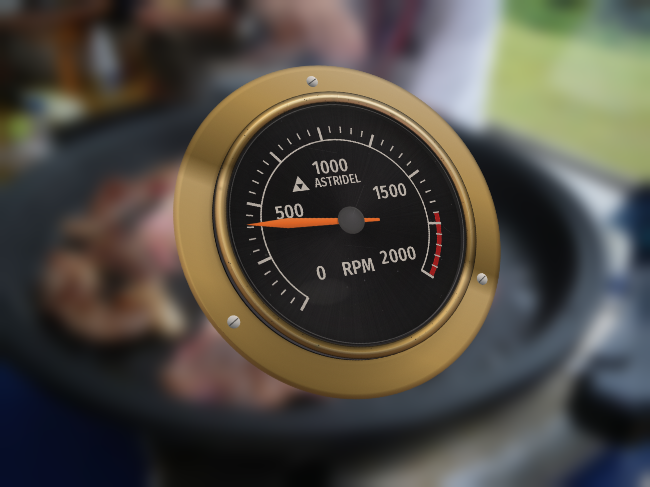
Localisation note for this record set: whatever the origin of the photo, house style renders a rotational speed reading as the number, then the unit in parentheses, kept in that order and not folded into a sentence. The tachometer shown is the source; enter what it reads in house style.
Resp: 400 (rpm)
